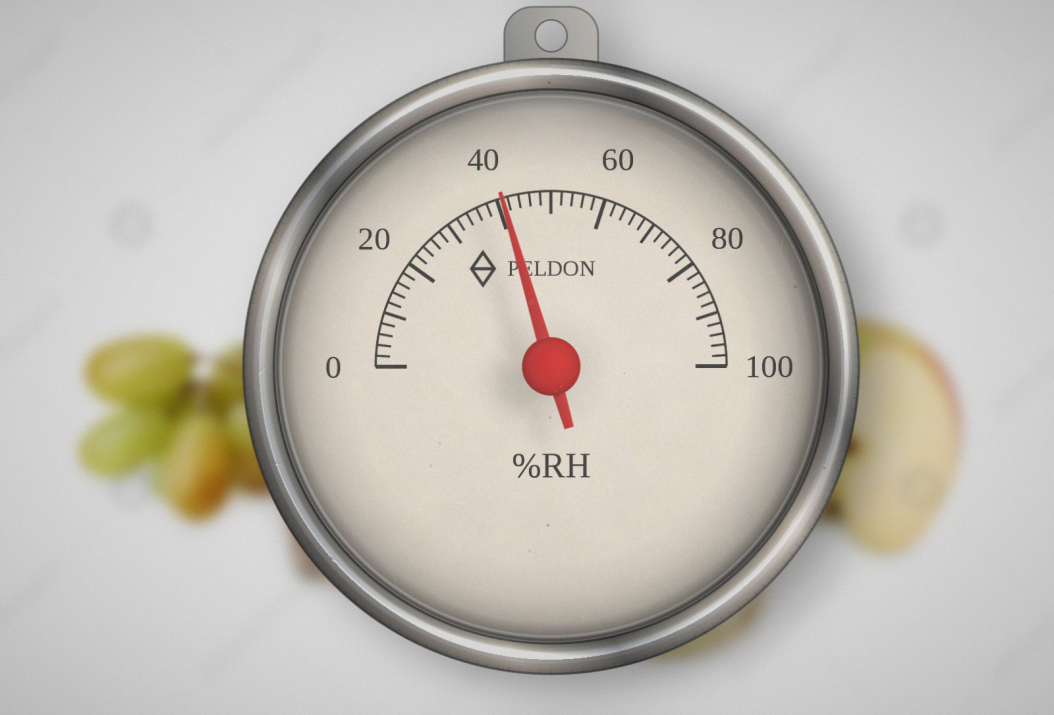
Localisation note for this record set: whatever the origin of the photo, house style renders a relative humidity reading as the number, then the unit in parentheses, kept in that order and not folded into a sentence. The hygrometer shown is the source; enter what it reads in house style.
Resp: 41 (%)
